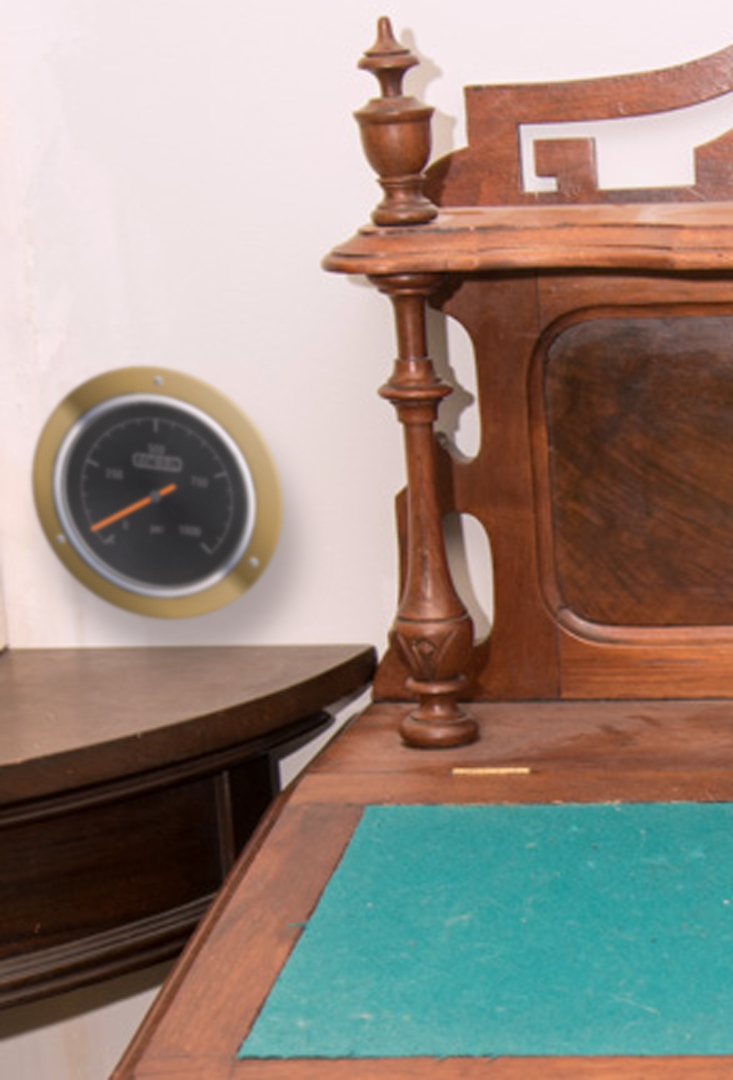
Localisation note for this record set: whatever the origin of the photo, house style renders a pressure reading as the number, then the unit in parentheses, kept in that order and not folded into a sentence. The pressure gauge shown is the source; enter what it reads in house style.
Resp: 50 (psi)
